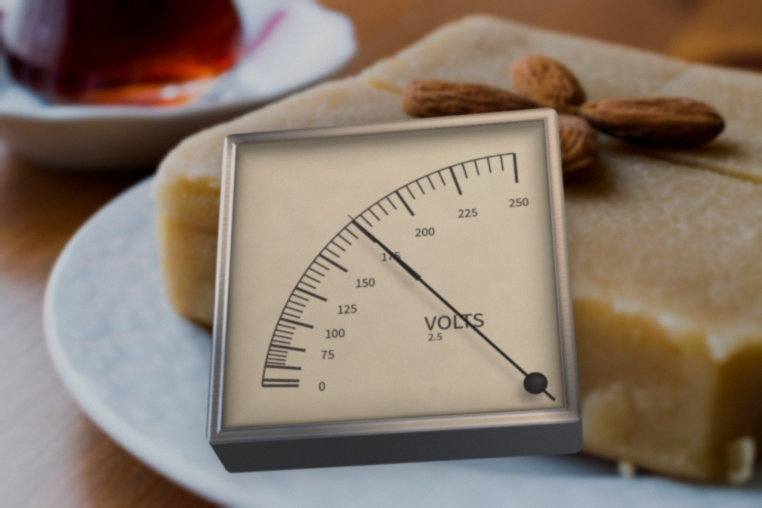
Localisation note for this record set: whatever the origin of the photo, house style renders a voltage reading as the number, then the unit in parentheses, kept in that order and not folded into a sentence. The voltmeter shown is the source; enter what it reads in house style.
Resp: 175 (V)
